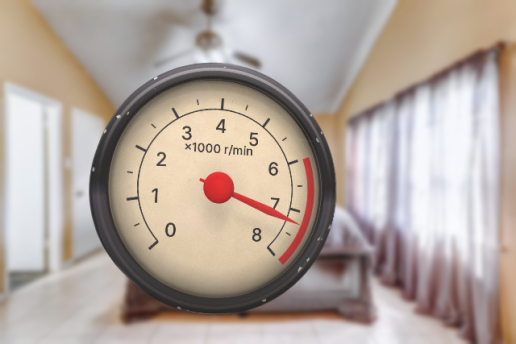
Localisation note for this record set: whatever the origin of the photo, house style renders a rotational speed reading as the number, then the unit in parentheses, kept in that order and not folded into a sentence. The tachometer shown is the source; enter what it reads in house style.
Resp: 7250 (rpm)
